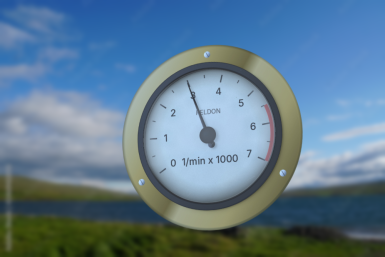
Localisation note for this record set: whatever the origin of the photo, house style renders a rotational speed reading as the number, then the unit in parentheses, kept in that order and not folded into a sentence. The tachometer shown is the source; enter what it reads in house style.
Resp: 3000 (rpm)
